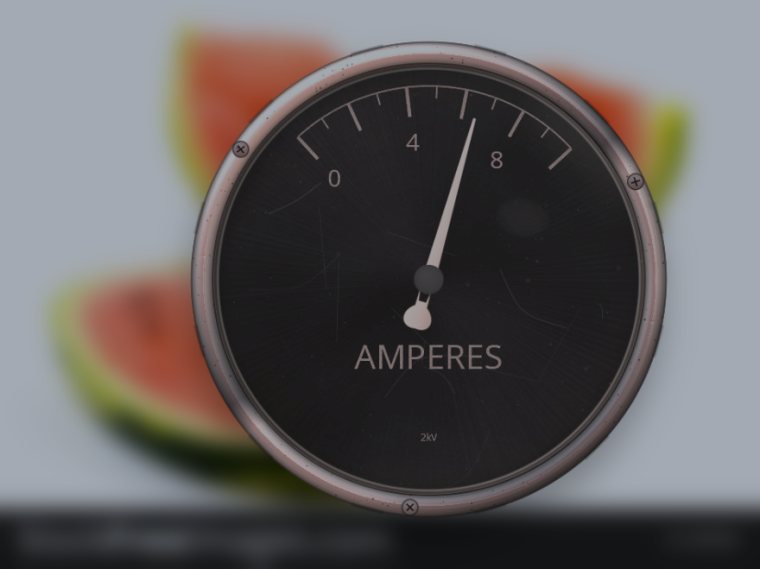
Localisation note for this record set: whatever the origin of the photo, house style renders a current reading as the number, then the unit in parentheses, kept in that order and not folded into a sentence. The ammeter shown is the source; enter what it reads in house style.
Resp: 6.5 (A)
